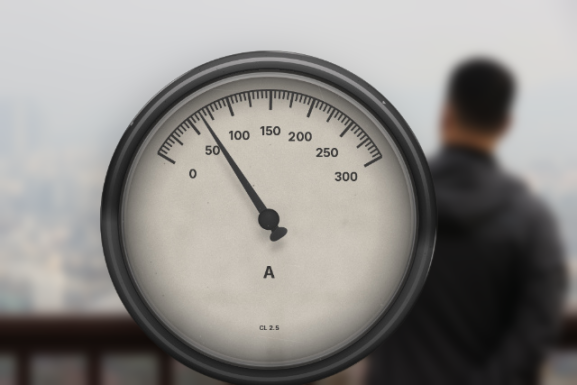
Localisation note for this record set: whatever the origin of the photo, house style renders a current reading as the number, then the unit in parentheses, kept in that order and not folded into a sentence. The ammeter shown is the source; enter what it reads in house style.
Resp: 65 (A)
